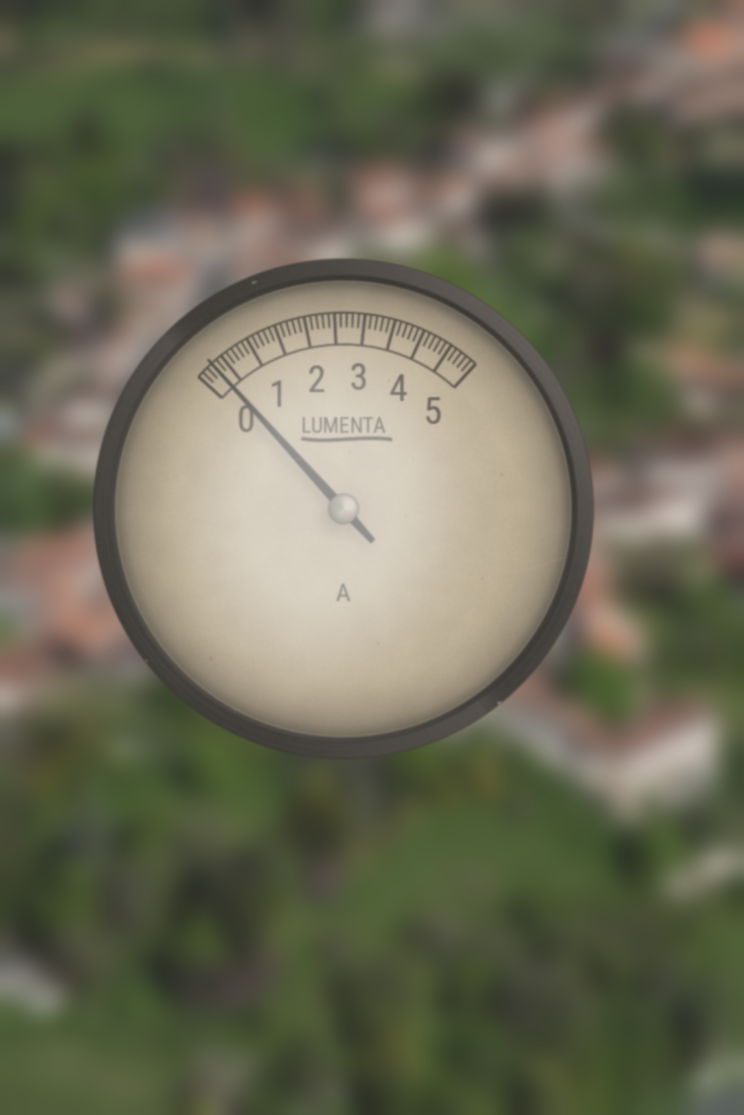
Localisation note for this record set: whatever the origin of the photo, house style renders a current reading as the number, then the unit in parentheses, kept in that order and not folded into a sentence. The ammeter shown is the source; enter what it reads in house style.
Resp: 0.3 (A)
